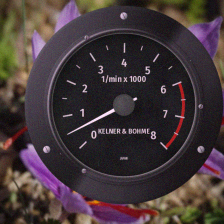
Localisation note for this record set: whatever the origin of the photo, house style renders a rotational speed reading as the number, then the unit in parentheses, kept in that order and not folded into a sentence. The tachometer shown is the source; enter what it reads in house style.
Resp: 500 (rpm)
